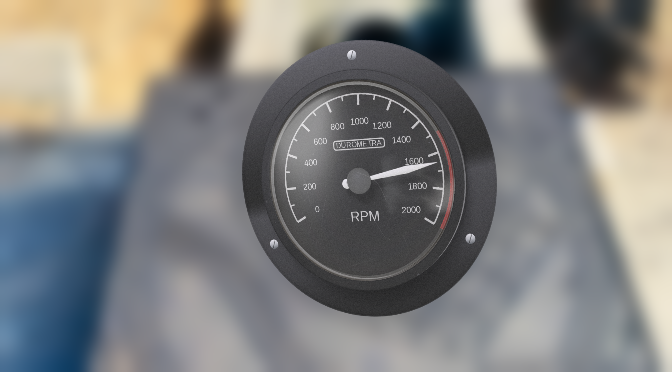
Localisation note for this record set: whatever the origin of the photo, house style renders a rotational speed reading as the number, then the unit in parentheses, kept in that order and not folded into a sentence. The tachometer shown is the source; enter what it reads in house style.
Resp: 1650 (rpm)
